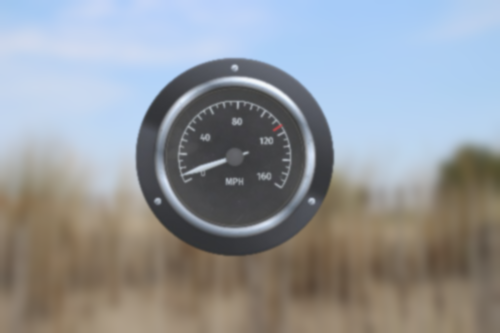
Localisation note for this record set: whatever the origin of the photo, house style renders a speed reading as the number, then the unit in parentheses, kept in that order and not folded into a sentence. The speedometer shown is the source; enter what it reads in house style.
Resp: 5 (mph)
